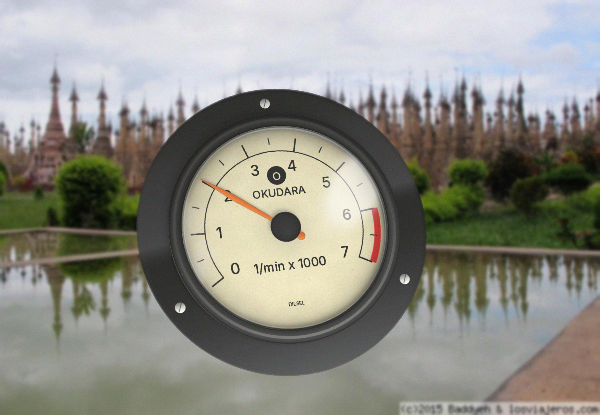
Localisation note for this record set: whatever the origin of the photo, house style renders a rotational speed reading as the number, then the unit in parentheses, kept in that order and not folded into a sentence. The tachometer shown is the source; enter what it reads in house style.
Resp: 2000 (rpm)
